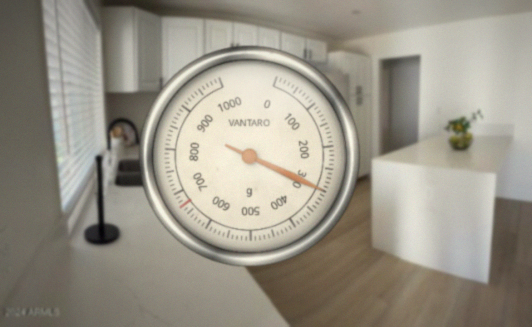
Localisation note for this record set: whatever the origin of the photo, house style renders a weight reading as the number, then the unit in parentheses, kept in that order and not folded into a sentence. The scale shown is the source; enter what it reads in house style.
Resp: 300 (g)
